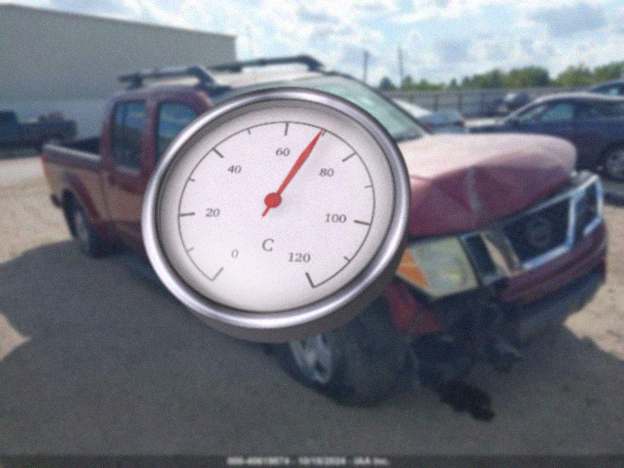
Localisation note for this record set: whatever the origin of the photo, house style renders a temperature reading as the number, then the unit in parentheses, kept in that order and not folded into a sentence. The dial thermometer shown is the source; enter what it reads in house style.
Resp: 70 (°C)
